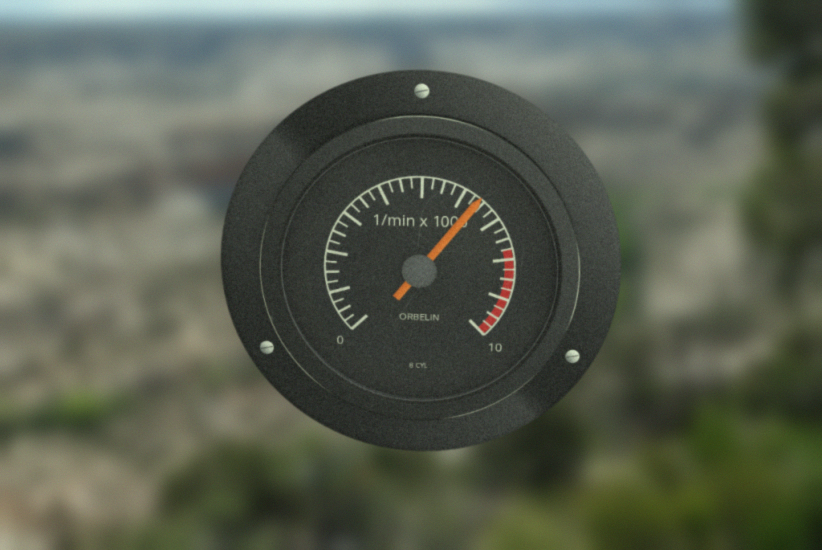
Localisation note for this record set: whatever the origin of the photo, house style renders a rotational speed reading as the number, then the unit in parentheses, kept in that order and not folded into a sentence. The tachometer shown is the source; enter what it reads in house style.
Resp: 6375 (rpm)
